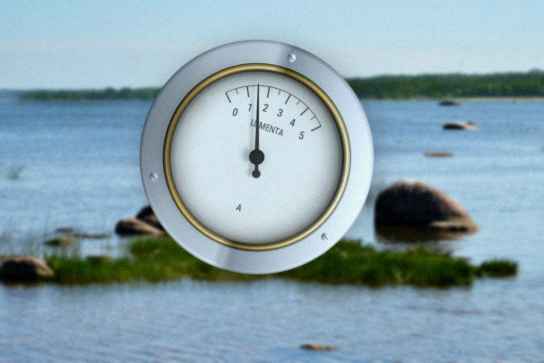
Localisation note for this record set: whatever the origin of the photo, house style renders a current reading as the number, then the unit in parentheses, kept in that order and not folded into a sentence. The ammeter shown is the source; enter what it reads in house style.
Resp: 1.5 (A)
